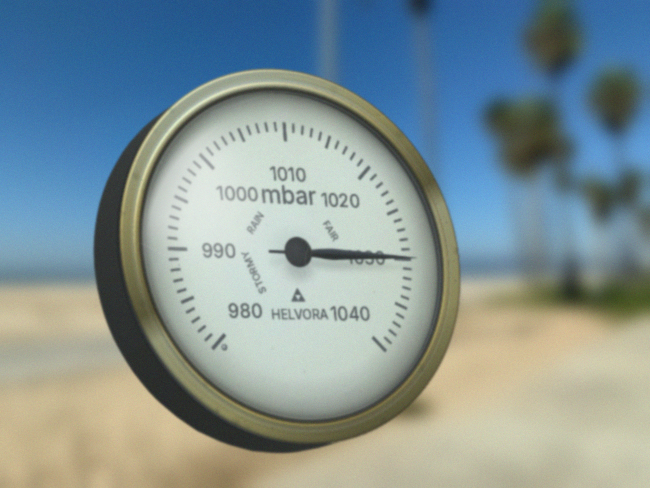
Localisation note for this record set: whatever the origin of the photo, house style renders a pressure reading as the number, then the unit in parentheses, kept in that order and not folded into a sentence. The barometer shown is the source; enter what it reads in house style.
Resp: 1030 (mbar)
